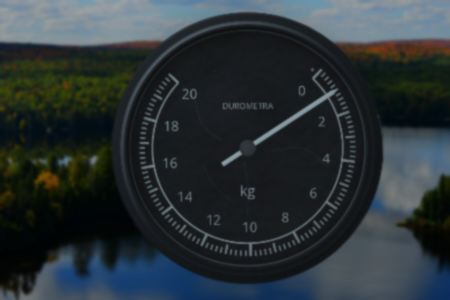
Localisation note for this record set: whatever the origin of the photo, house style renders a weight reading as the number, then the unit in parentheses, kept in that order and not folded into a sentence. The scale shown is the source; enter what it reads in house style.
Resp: 1 (kg)
